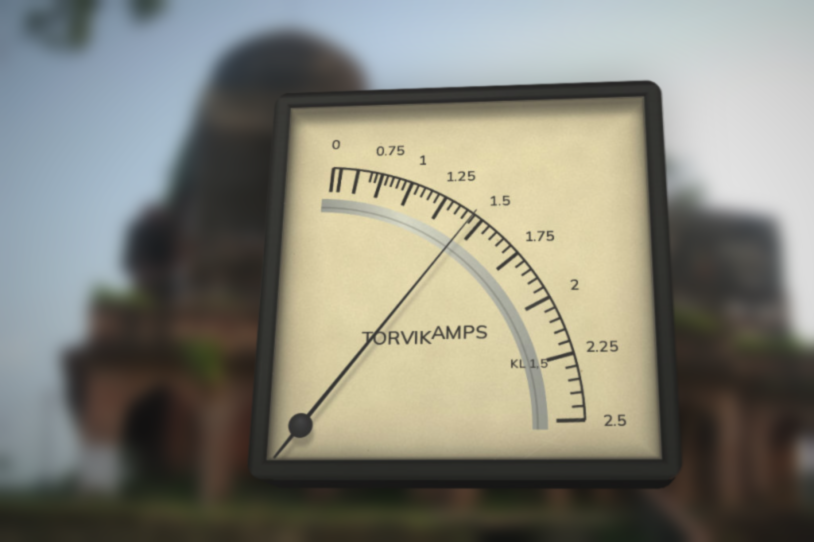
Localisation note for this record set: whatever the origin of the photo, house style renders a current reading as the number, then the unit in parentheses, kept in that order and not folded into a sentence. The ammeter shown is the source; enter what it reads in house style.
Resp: 1.45 (A)
